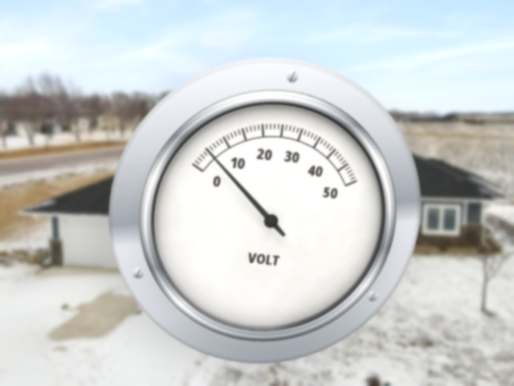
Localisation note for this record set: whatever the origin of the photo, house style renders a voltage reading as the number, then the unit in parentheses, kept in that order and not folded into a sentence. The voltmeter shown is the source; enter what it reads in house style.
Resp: 5 (V)
